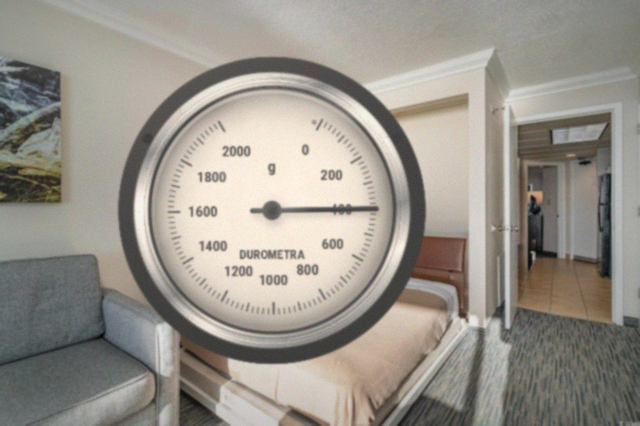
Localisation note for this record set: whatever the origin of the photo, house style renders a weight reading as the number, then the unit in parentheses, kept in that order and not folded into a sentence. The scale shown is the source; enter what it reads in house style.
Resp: 400 (g)
